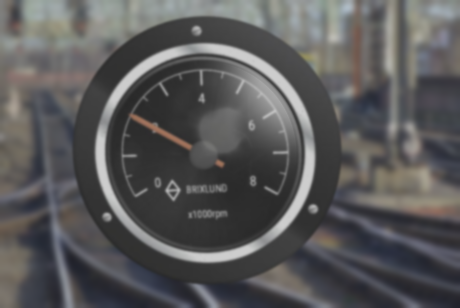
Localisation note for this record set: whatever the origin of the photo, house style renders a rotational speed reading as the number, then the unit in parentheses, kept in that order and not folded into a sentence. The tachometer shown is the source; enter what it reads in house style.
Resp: 2000 (rpm)
